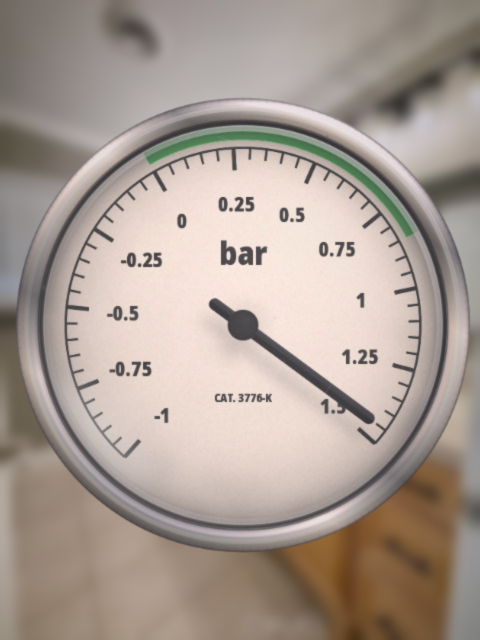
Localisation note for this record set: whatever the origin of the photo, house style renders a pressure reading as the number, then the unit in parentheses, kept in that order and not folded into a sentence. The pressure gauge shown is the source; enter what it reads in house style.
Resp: 1.45 (bar)
